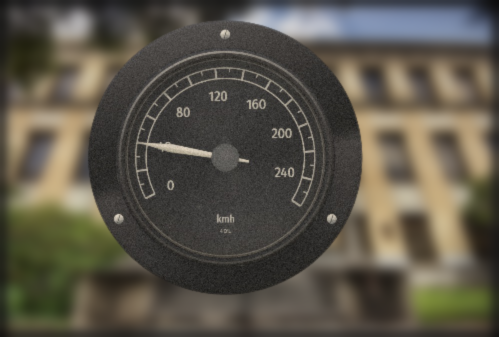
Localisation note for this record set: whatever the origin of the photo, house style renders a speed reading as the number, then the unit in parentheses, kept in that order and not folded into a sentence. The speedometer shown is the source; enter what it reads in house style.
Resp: 40 (km/h)
